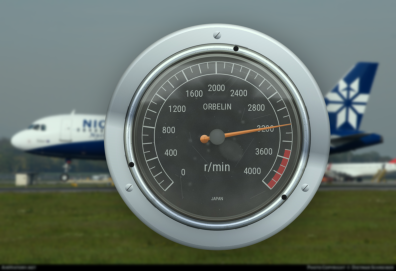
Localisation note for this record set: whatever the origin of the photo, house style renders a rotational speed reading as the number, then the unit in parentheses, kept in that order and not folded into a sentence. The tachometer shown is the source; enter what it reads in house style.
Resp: 3200 (rpm)
